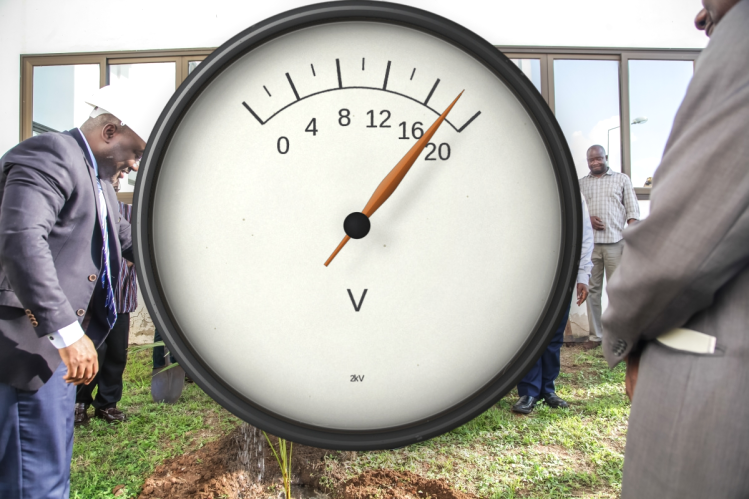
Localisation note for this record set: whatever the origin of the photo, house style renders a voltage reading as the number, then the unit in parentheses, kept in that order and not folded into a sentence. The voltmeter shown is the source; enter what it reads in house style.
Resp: 18 (V)
